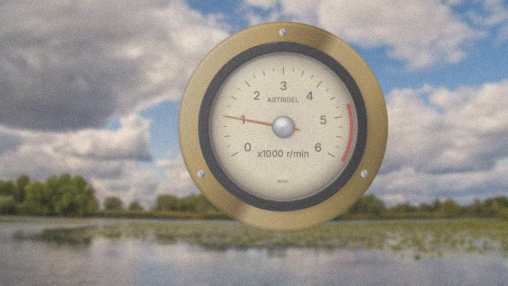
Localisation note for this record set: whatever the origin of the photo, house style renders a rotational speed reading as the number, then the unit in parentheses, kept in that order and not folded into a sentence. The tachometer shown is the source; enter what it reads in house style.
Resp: 1000 (rpm)
